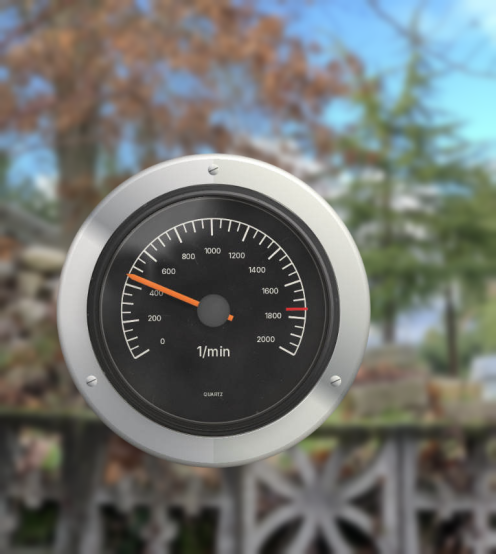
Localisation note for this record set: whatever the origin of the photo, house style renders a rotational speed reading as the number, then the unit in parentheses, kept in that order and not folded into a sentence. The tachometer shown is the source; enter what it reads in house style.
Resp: 450 (rpm)
